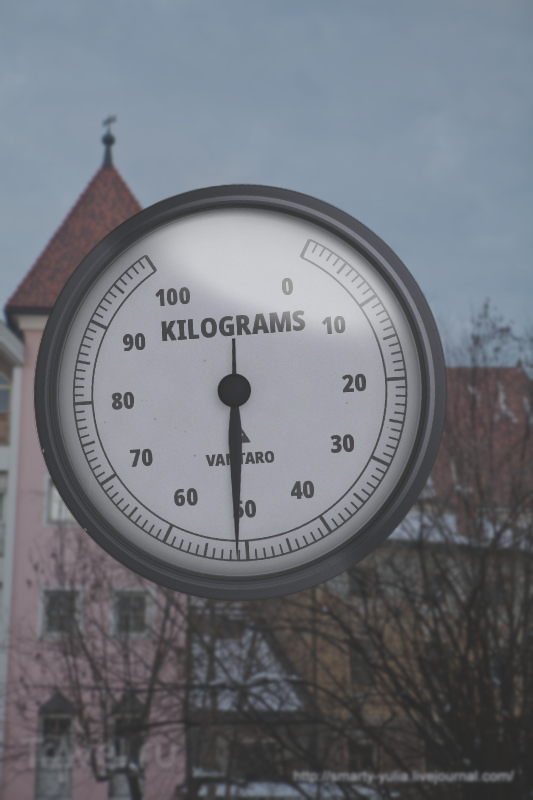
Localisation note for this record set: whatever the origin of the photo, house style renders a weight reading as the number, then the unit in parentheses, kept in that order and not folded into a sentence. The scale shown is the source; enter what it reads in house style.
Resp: 51 (kg)
